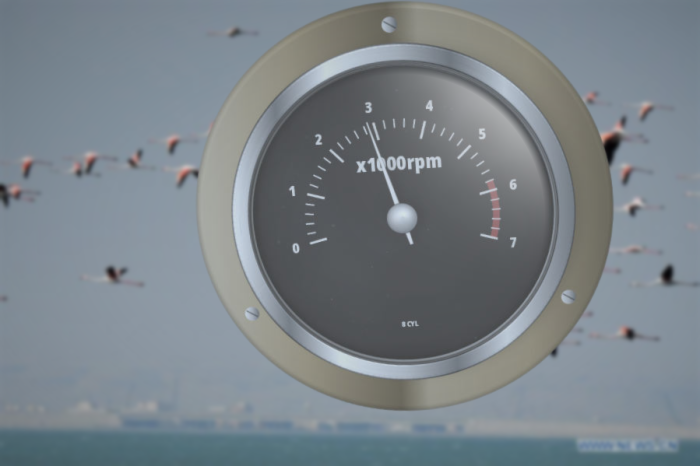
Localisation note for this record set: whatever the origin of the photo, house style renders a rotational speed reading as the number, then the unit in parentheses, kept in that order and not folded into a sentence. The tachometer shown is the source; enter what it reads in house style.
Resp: 2900 (rpm)
